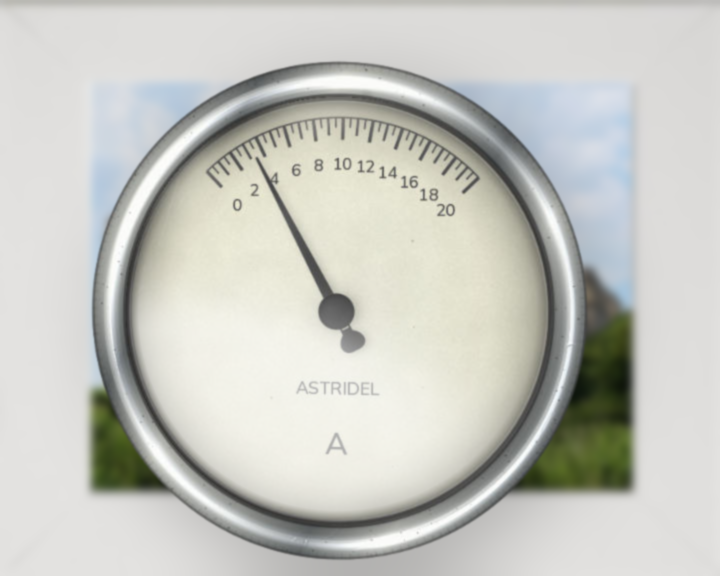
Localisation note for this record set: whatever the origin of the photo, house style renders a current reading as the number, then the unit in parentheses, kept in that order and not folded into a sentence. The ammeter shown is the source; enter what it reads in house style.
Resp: 3.5 (A)
